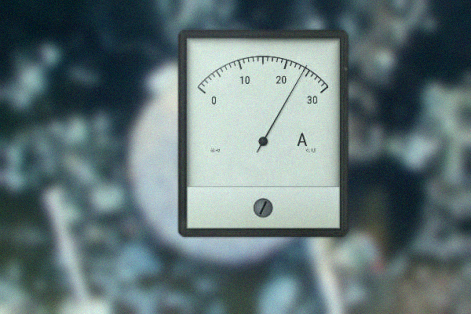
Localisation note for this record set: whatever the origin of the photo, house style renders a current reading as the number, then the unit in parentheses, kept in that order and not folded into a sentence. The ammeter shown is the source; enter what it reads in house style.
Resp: 24 (A)
